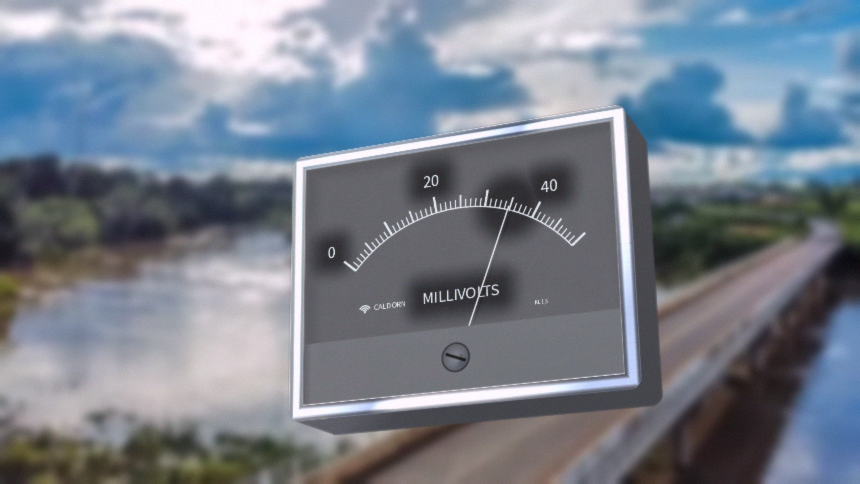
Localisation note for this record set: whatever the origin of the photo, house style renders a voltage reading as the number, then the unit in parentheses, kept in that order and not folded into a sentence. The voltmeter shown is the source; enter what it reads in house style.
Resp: 35 (mV)
